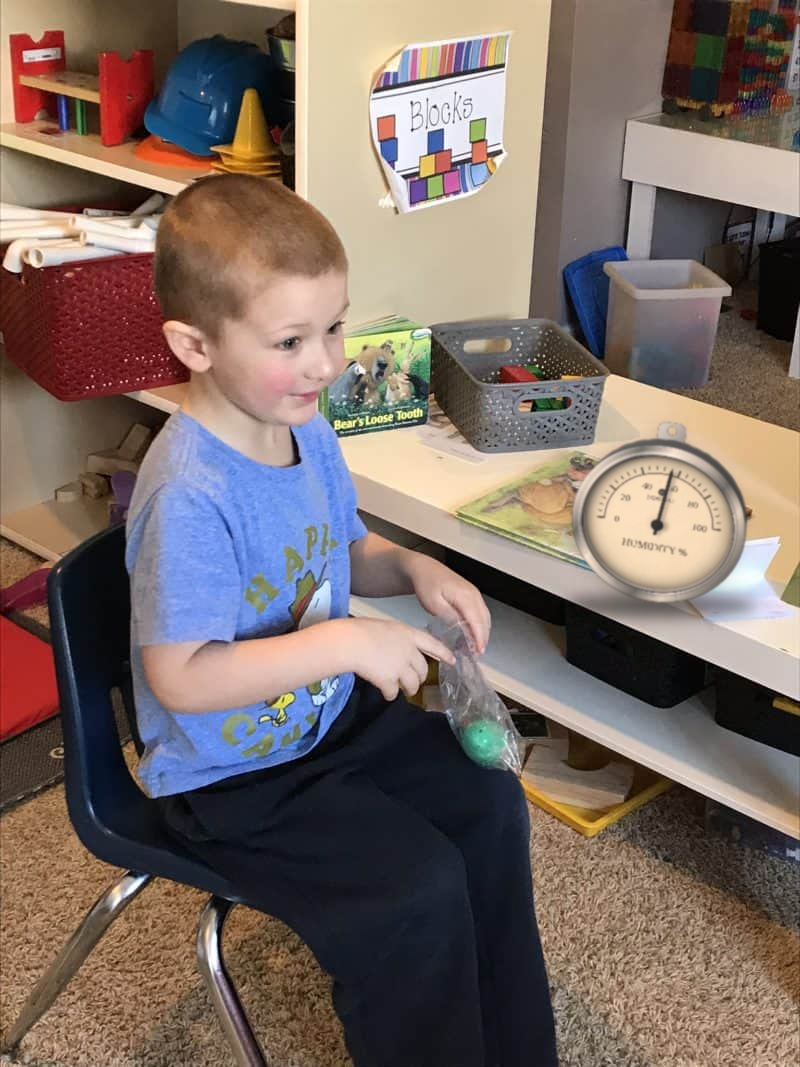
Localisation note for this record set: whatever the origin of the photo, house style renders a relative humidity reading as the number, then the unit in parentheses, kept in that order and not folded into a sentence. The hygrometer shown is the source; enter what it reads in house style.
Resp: 56 (%)
